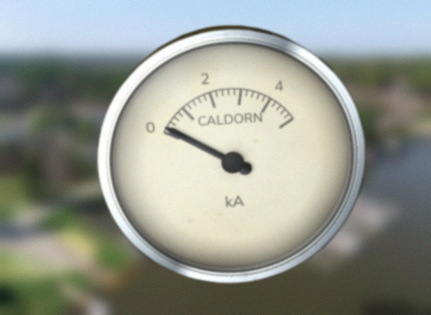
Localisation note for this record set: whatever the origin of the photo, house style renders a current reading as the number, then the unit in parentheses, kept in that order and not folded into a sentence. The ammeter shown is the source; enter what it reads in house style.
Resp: 0.2 (kA)
